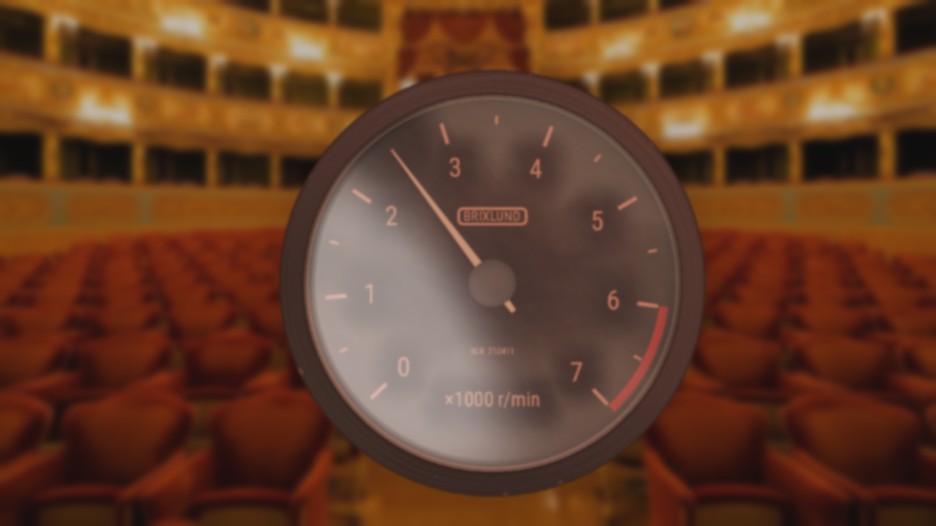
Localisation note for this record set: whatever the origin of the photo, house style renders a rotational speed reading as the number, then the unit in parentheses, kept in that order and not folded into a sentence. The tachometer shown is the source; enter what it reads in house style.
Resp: 2500 (rpm)
